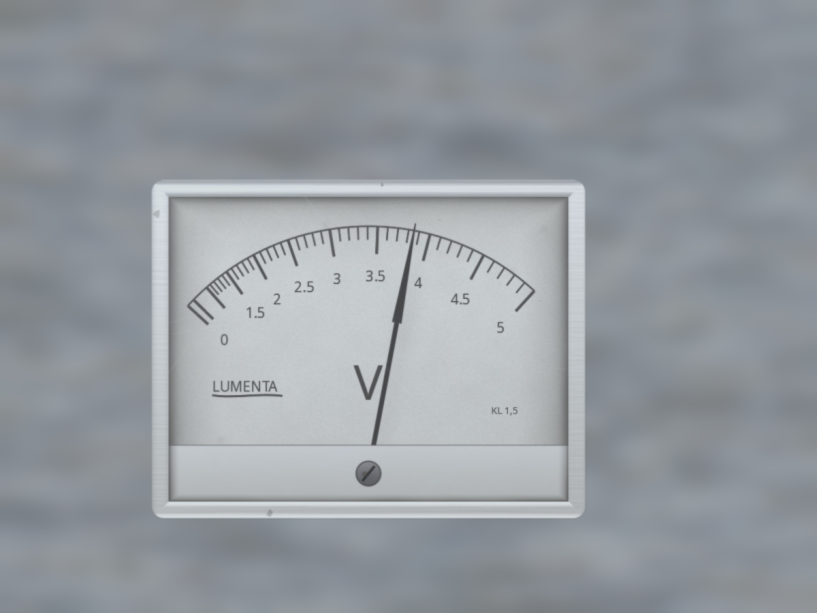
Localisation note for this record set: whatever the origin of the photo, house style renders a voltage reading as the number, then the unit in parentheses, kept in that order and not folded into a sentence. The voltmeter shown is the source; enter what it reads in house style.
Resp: 3.85 (V)
